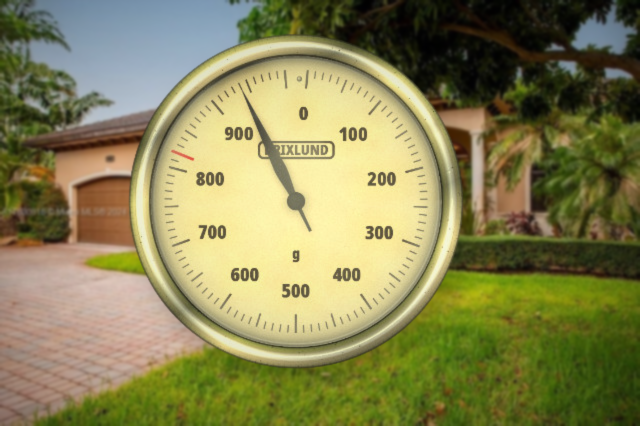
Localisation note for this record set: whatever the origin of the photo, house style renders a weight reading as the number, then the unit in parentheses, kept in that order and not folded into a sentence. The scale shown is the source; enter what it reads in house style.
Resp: 940 (g)
